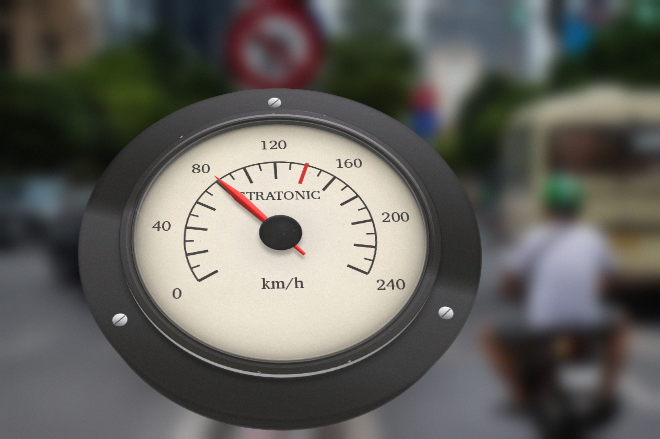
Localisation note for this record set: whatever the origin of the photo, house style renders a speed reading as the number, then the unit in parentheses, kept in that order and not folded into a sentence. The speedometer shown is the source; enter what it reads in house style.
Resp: 80 (km/h)
